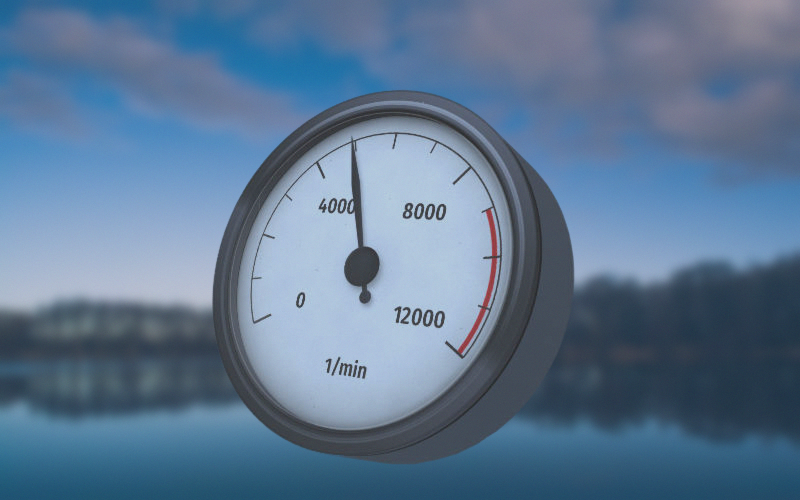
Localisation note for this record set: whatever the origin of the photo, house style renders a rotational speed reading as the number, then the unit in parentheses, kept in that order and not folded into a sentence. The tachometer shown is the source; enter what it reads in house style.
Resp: 5000 (rpm)
